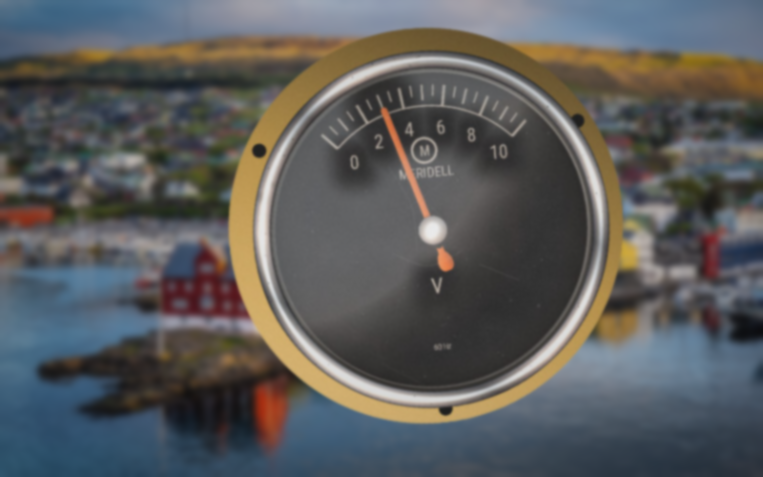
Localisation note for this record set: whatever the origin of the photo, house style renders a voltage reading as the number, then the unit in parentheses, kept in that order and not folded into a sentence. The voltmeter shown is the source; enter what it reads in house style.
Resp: 3 (V)
